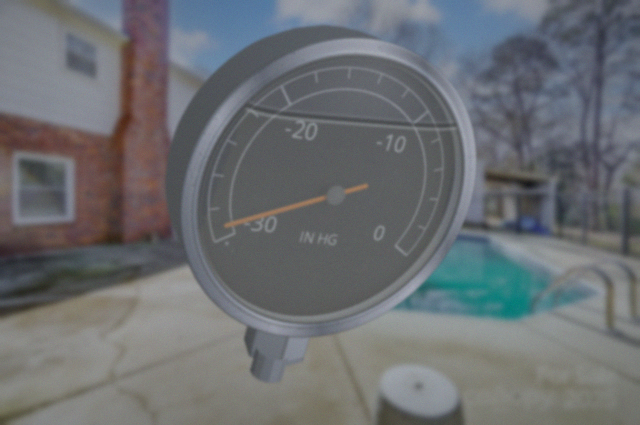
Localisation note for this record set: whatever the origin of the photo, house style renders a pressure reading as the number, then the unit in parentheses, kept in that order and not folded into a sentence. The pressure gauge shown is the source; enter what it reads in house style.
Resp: -29 (inHg)
